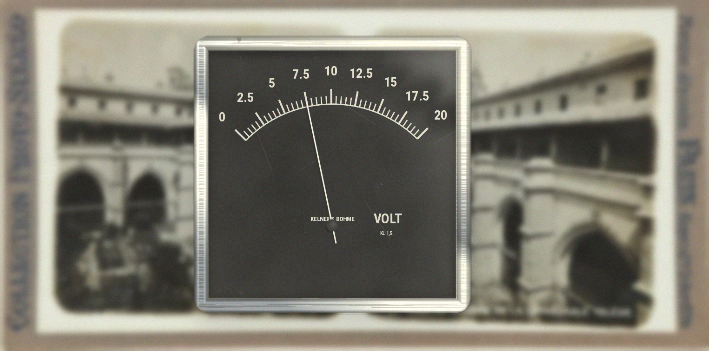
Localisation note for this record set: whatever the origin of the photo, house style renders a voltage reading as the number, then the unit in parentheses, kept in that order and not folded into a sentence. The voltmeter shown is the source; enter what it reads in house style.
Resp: 7.5 (V)
